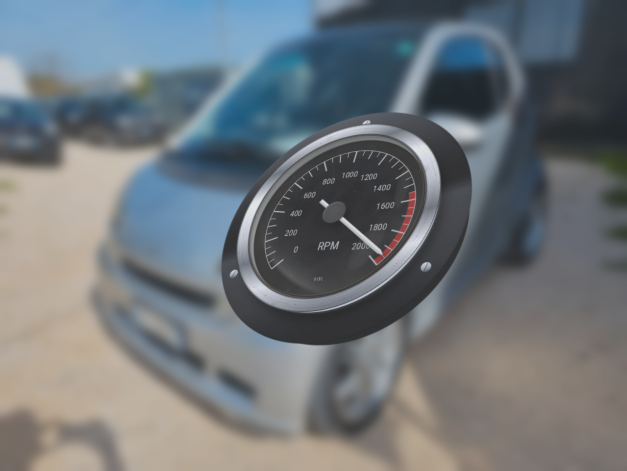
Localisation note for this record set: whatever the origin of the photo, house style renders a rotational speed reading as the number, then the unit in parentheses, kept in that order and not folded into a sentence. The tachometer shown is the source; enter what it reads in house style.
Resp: 1950 (rpm)
